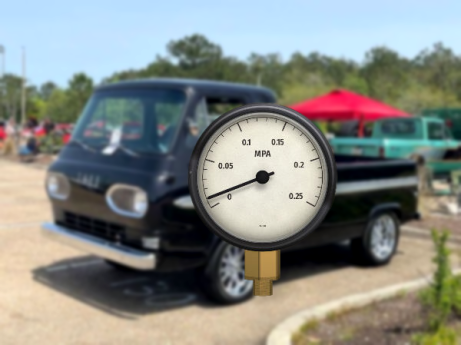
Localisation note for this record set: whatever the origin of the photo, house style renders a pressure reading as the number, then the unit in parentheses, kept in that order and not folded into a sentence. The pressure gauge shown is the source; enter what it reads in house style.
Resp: 0.01 (MPa)
